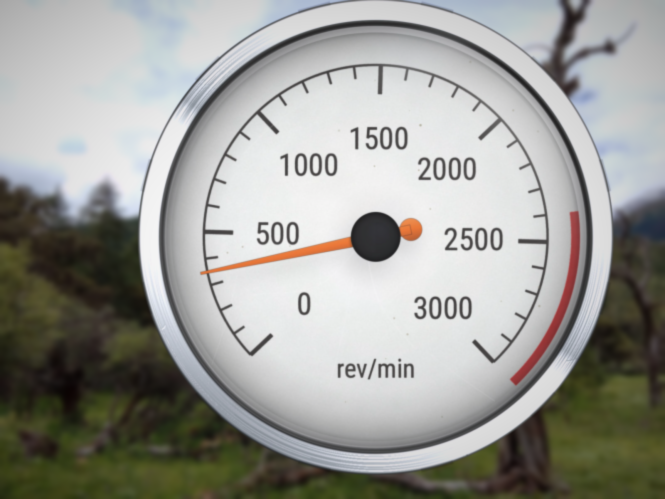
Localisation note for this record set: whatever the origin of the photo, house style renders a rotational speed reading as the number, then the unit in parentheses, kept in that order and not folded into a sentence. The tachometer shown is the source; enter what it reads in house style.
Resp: 350 (rpm)
